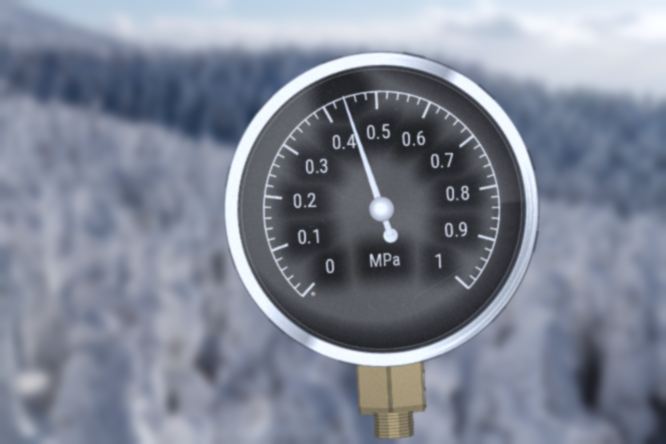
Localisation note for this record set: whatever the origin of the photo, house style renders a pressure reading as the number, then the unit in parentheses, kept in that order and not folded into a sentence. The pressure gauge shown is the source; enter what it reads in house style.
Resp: 0.44 (MPa)
